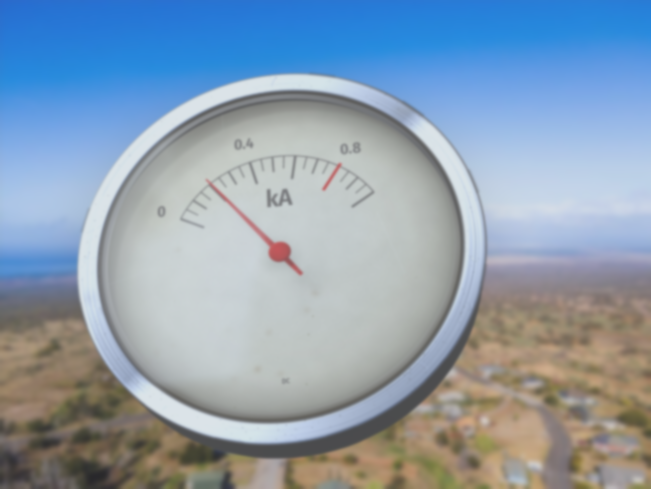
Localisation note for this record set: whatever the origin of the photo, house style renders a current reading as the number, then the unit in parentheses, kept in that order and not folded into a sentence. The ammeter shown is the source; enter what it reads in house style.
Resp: 0.2 (kA)
